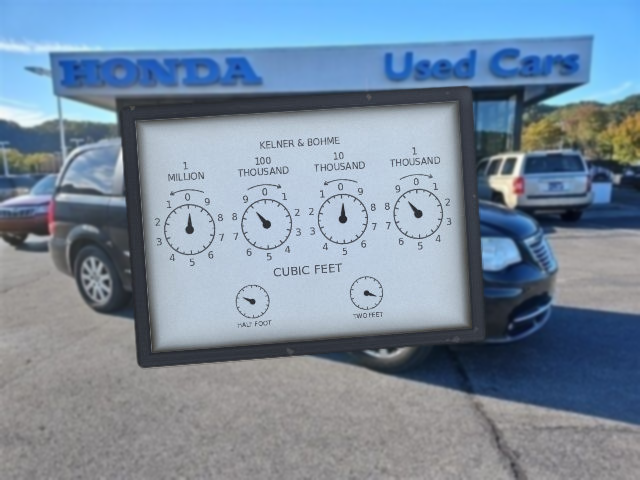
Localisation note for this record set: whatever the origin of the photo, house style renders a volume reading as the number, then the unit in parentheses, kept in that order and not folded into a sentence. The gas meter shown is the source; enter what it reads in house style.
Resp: 989900 (ft³)
